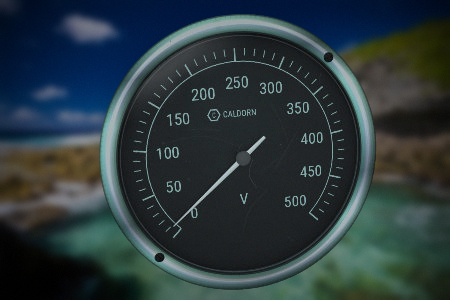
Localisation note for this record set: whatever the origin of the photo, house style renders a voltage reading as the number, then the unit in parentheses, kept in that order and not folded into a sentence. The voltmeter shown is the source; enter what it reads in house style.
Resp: 10 (V)
